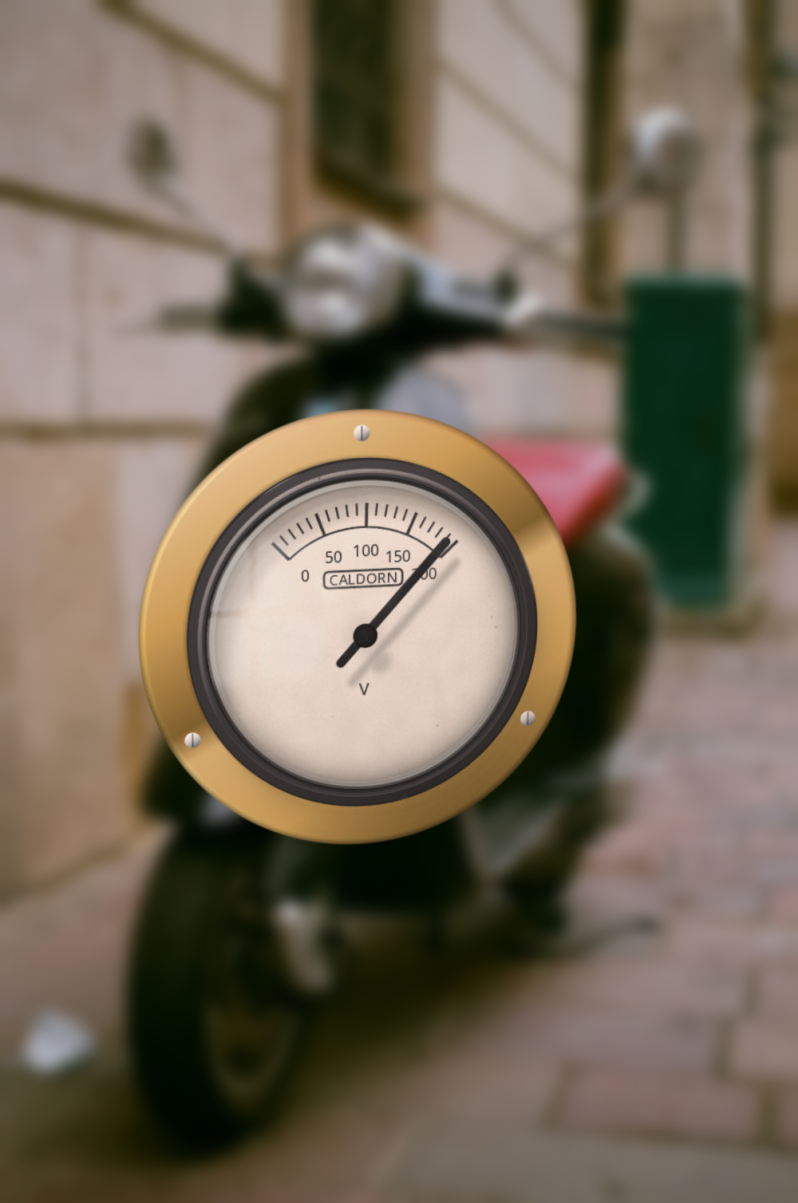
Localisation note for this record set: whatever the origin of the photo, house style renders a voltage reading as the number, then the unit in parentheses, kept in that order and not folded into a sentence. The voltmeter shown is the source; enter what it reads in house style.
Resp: 190 (V)
